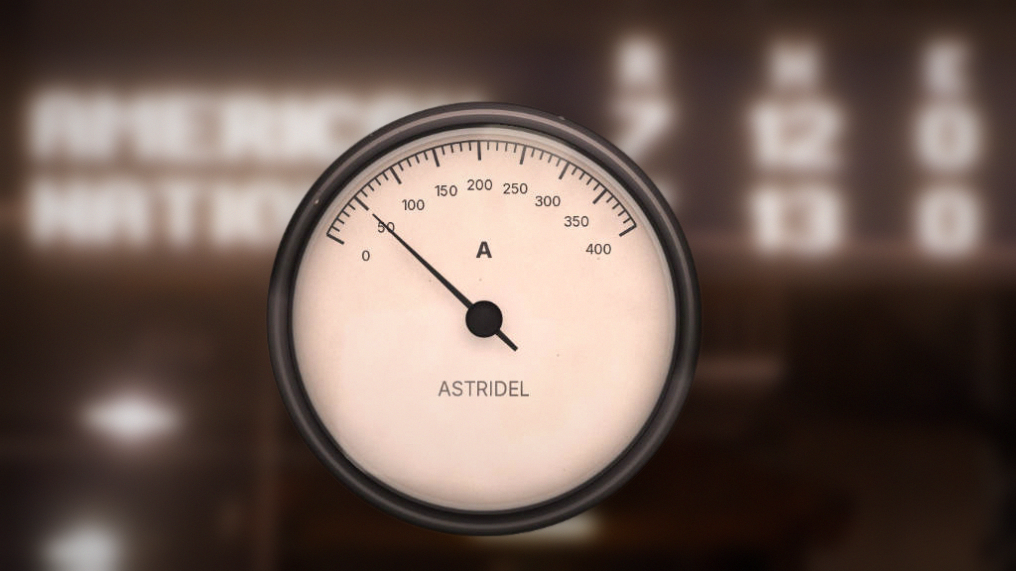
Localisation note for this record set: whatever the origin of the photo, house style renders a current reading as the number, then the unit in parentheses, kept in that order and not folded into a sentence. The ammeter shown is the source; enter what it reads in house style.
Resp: 50 (A)
